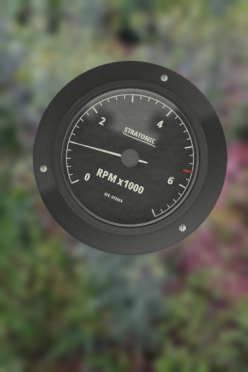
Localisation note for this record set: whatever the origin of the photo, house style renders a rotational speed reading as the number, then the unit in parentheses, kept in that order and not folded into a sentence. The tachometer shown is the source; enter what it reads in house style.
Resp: 1000 (rpm)
